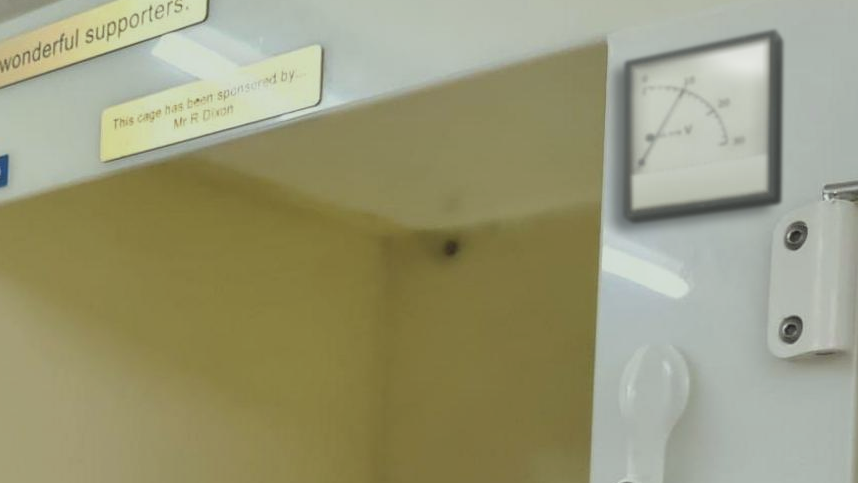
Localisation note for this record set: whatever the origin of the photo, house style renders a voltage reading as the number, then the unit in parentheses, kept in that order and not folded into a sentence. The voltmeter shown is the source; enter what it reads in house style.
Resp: 10 (V)
